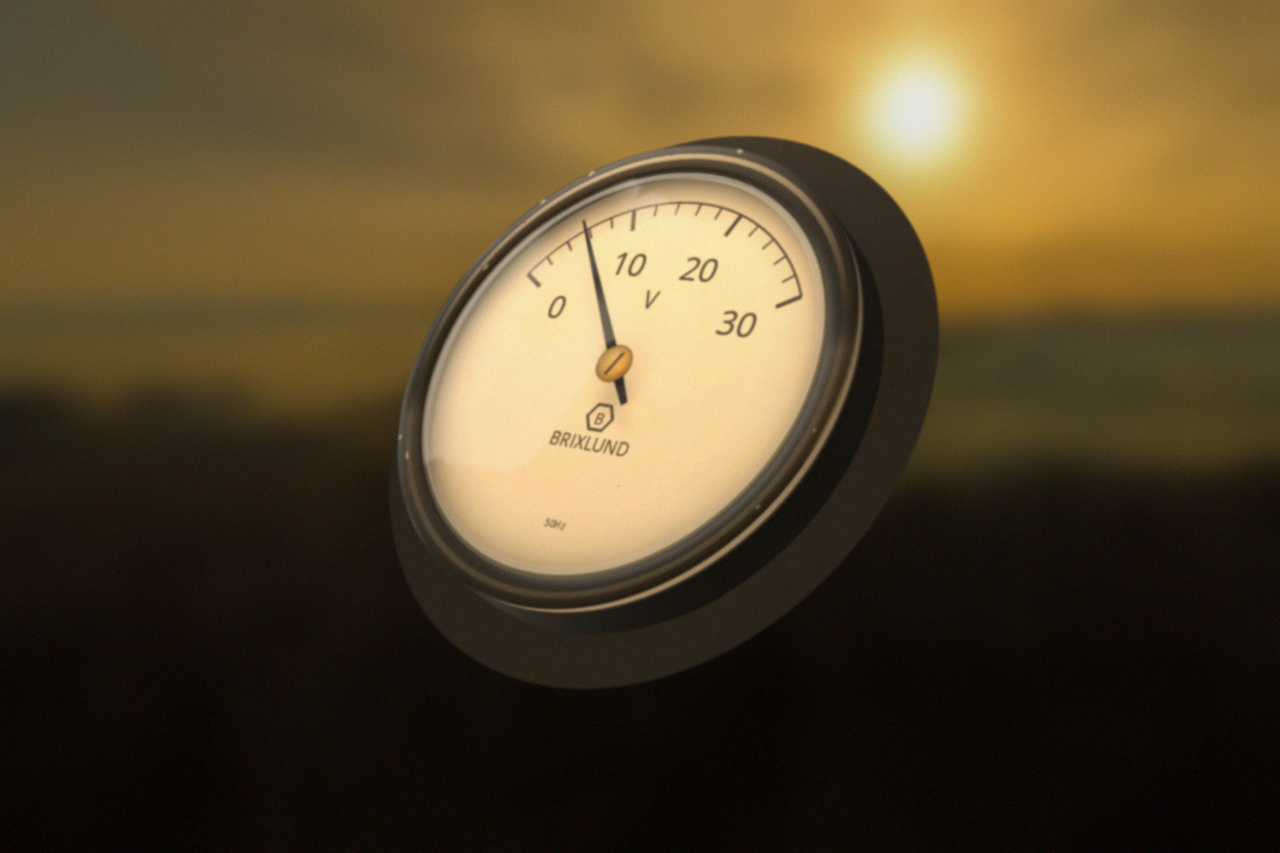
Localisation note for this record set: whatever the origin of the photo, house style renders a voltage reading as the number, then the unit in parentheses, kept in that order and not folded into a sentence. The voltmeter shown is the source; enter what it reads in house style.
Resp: 6 (V)
